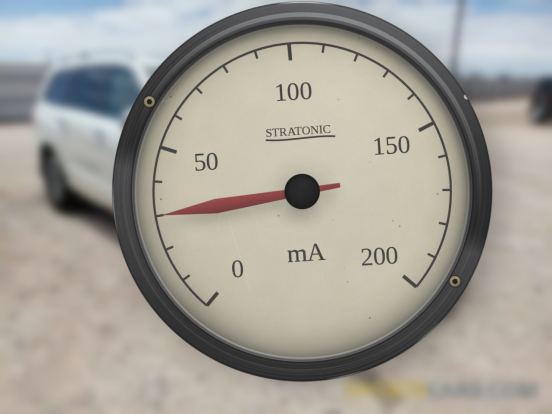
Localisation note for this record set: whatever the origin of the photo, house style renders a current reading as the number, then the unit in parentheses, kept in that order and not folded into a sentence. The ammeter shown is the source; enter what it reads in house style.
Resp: 30 (mA)
